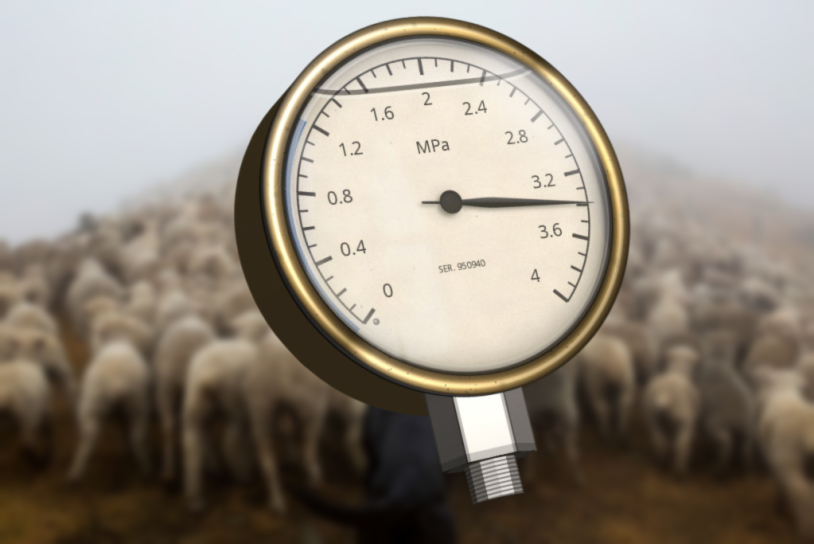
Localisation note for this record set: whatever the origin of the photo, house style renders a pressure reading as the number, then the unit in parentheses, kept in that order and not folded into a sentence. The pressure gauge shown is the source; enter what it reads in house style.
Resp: 3.4 (MPa)
